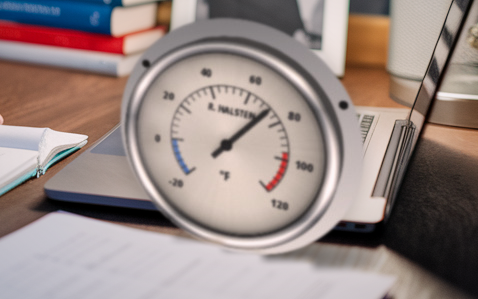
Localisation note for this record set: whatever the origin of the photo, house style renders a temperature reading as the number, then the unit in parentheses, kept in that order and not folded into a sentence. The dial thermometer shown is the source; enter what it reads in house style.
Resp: 72 (°F)
